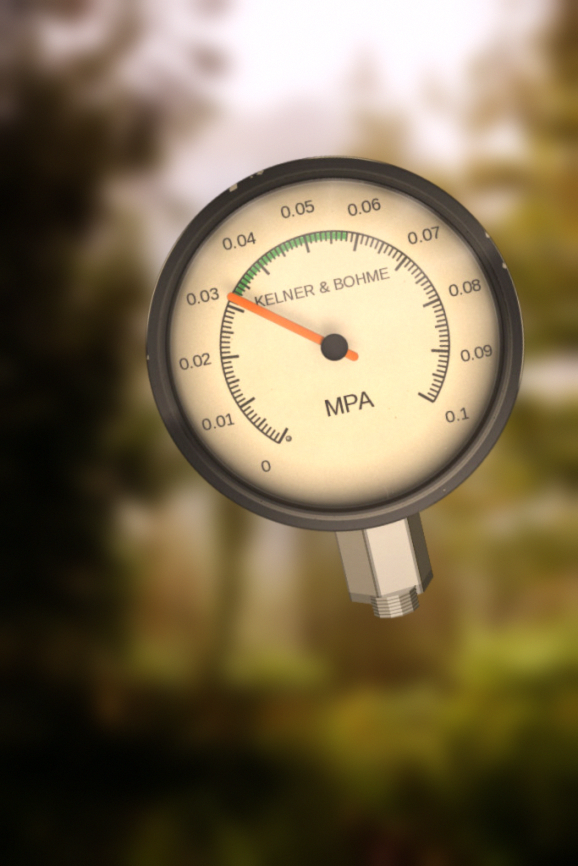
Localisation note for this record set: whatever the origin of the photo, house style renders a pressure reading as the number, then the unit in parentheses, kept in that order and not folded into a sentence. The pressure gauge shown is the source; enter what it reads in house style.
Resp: 0.032 (MPa)
